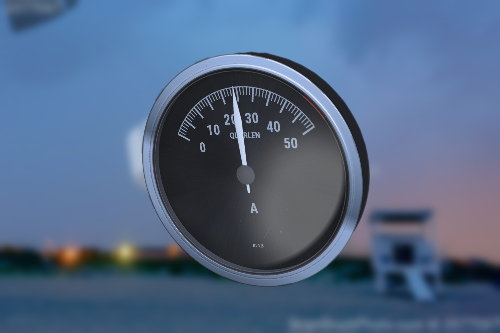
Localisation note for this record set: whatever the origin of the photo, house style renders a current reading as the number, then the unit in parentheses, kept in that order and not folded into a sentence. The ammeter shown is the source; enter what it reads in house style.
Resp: 25 (A)
